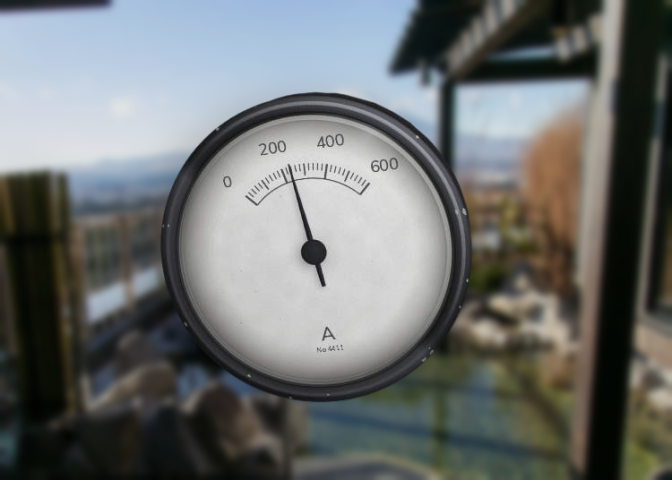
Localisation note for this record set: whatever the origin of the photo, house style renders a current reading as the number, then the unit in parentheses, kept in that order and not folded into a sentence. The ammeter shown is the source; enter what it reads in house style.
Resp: 240 (A)
